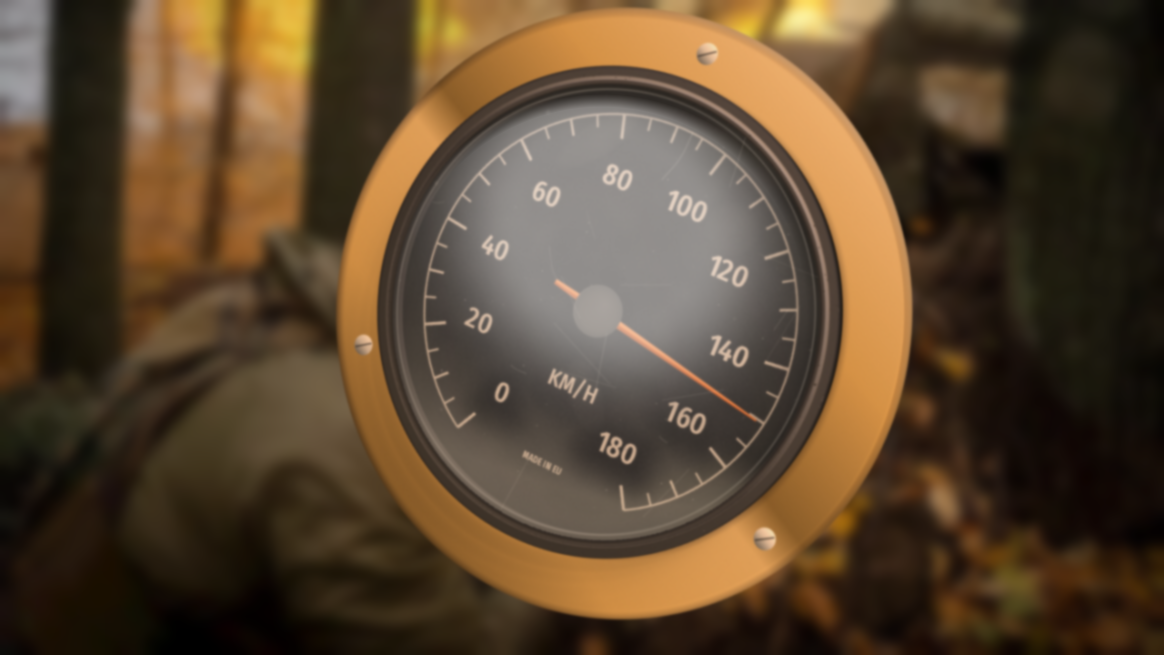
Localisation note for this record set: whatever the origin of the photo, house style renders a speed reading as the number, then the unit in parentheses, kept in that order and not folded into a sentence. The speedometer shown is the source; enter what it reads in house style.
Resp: 150 (km/h)
